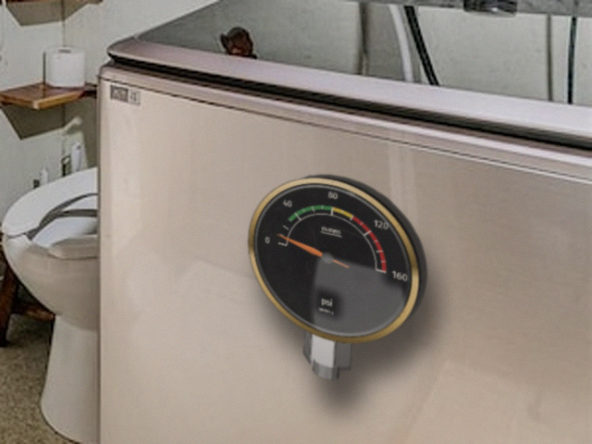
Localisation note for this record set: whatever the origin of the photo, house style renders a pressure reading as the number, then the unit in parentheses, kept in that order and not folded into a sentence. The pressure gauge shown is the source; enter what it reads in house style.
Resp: 10 (psi)
